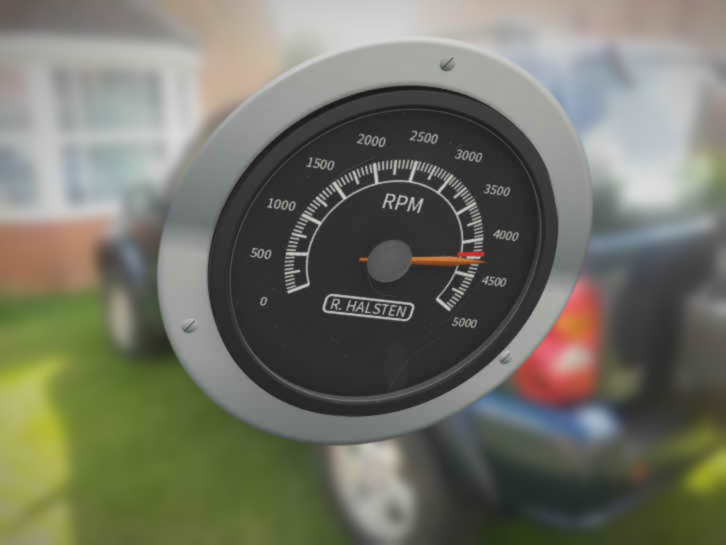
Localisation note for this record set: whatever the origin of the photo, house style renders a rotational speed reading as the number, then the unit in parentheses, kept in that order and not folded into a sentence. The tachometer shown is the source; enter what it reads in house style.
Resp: 4250 (rpm)
